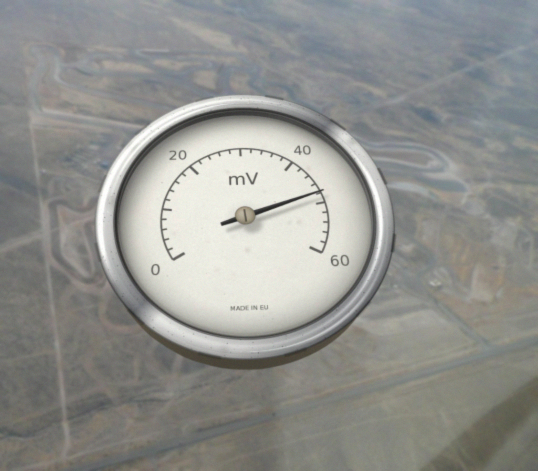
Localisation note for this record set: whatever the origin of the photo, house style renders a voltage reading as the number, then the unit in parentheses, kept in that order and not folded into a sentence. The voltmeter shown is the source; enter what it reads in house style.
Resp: 48 (mV)
